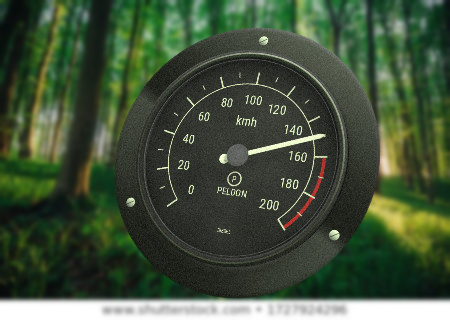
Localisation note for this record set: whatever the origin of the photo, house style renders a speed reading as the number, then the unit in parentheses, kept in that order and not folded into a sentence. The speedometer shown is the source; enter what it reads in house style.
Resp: 150 (km/h)
